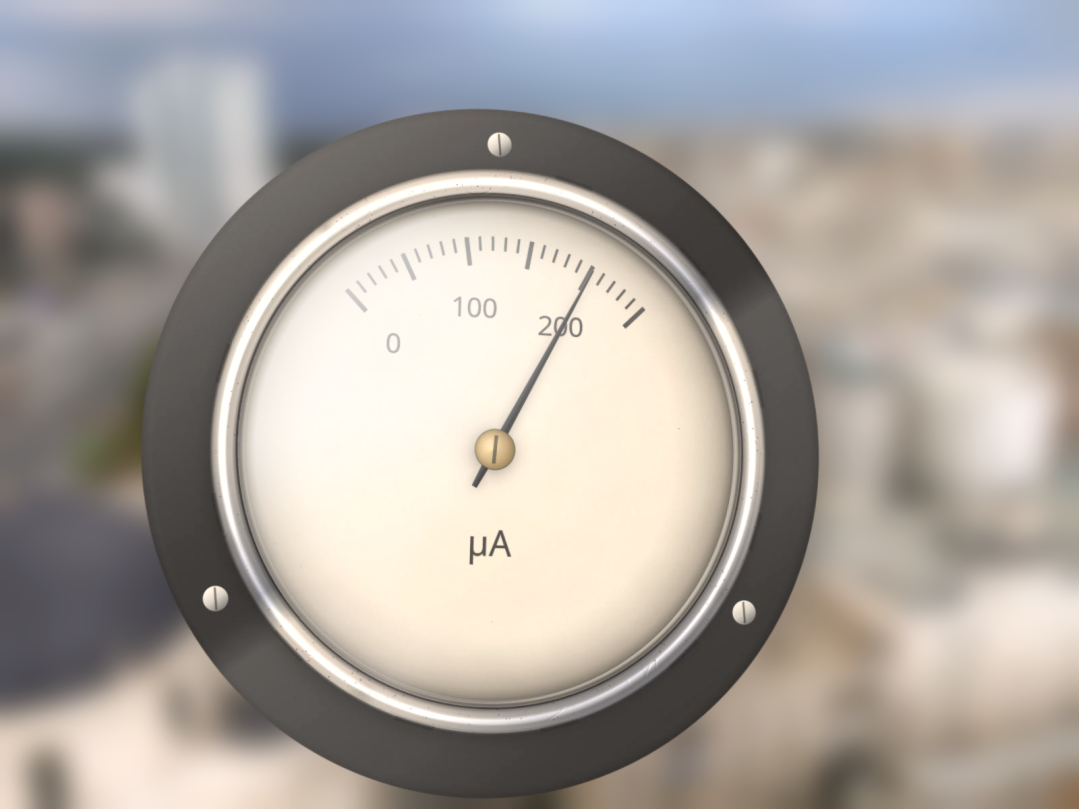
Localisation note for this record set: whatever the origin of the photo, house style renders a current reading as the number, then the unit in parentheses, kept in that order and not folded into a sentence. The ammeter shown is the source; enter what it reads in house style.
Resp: 200 (µA)
